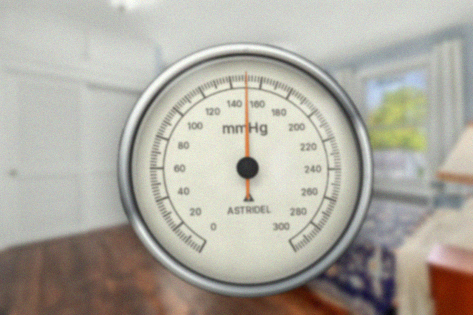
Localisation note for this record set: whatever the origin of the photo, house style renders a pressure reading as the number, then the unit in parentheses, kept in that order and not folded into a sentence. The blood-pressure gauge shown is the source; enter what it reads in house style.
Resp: 150 (mmHg)
